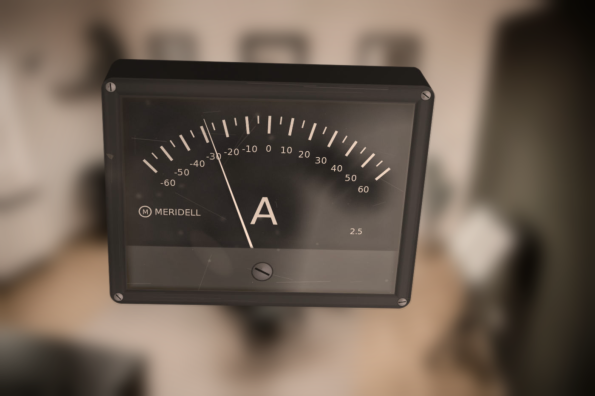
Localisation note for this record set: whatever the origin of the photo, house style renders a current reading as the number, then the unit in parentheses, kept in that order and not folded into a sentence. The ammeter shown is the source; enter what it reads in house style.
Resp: -27.5 (A)
